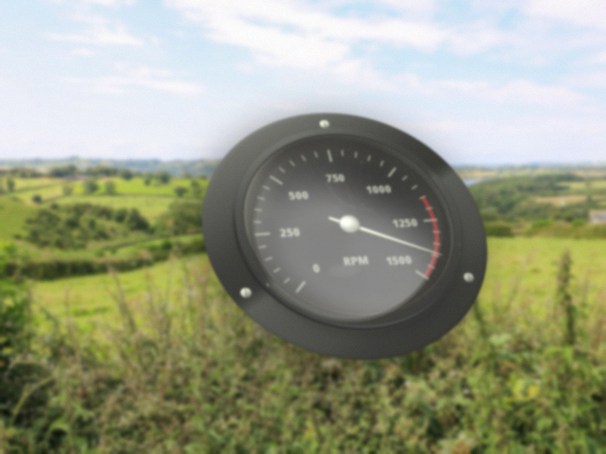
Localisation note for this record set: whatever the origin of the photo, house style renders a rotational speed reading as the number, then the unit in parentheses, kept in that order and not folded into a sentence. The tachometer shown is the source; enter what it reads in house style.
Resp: 1400 (rpm)
